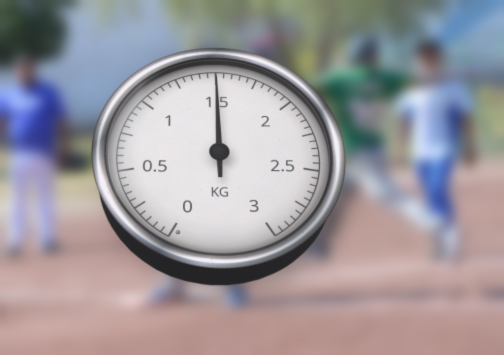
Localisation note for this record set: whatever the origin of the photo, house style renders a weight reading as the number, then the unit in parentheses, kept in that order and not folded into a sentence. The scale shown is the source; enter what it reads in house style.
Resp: 1.5 (kg)
